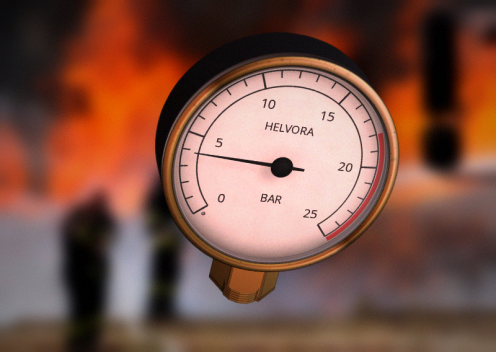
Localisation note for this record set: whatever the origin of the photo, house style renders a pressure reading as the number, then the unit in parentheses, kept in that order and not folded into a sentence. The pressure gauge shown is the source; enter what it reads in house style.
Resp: 4 (bar)
